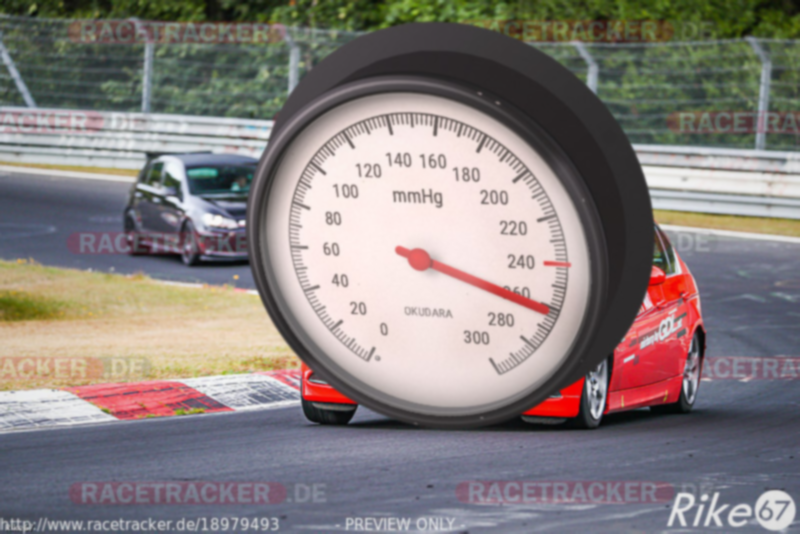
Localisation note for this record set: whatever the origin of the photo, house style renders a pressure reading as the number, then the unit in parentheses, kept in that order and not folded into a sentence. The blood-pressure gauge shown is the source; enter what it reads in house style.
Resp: 260 (mmHg)
